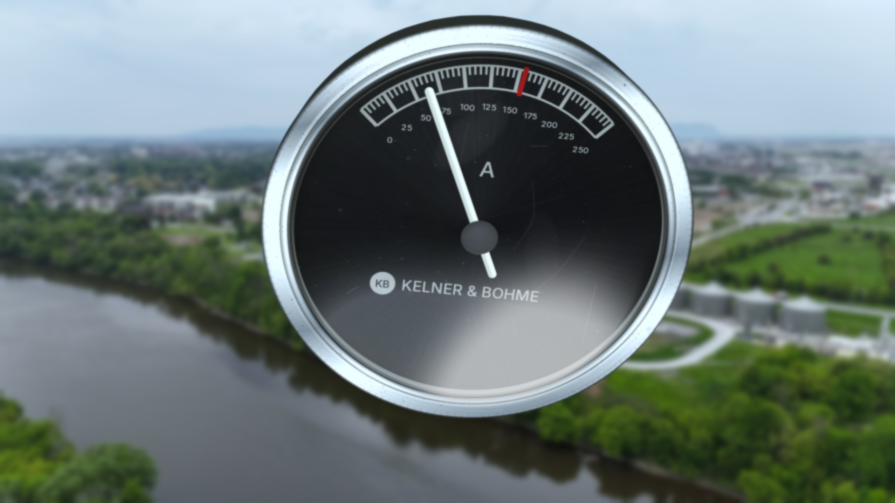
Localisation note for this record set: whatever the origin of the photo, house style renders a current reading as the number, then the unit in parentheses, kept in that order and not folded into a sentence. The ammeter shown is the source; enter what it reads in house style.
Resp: 65 (A)
